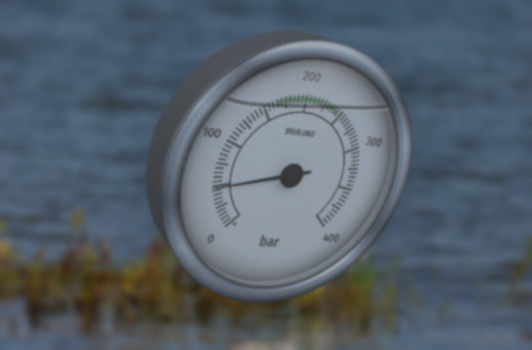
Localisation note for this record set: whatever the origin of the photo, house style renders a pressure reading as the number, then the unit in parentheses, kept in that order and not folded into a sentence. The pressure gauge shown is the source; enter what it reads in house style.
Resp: 50 (bar)
